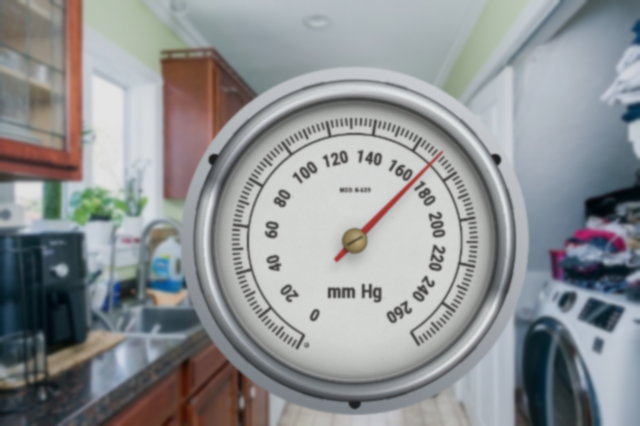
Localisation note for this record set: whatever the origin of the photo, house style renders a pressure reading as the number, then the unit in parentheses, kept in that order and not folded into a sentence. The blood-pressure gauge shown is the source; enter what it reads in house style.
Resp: 170 (mmHg)
